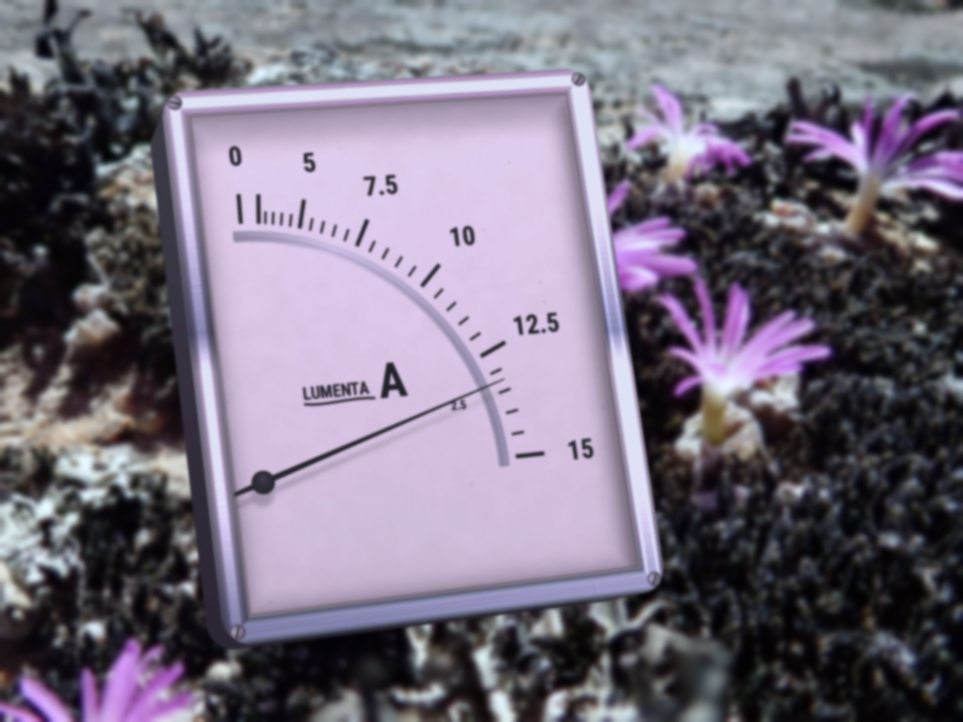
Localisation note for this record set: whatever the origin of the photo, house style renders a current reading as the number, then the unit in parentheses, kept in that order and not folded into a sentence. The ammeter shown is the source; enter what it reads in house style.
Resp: 13.25 (A)
